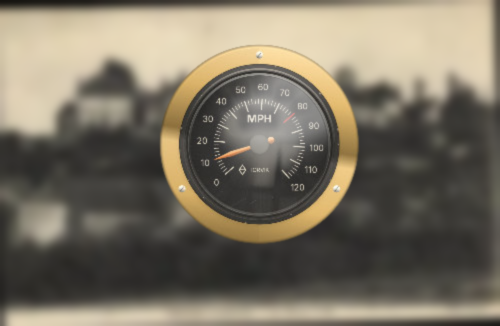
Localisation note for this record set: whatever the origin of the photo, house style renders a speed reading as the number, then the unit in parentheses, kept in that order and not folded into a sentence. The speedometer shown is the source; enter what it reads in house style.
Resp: 10 (mph)
